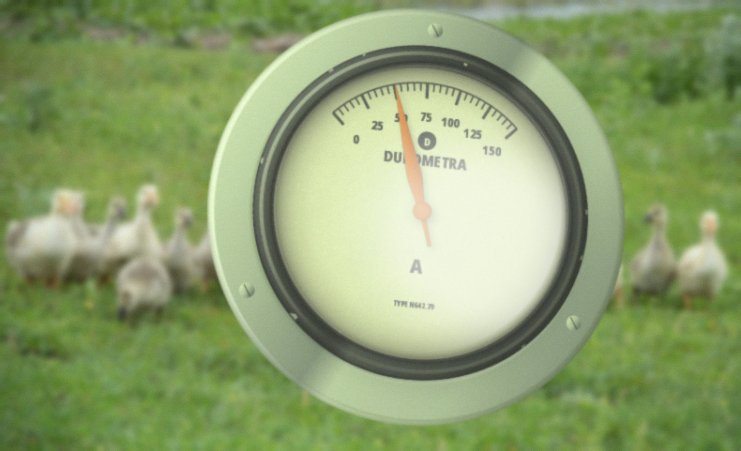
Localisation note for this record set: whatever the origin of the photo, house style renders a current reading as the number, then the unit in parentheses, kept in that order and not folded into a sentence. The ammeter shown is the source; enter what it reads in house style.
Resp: 50 (A)
